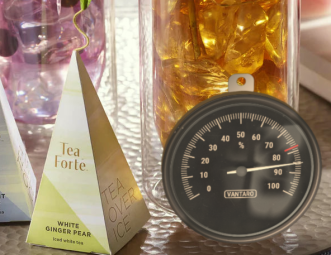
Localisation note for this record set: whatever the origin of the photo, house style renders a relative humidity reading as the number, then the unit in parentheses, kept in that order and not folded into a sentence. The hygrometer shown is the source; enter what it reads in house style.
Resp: 85 (%)
